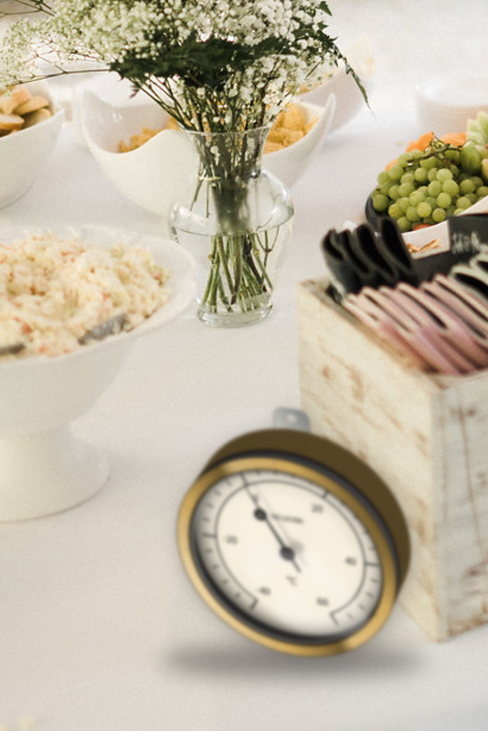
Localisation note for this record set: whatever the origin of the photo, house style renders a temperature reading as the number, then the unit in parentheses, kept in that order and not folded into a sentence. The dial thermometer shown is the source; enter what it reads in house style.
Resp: 0 (°C)
